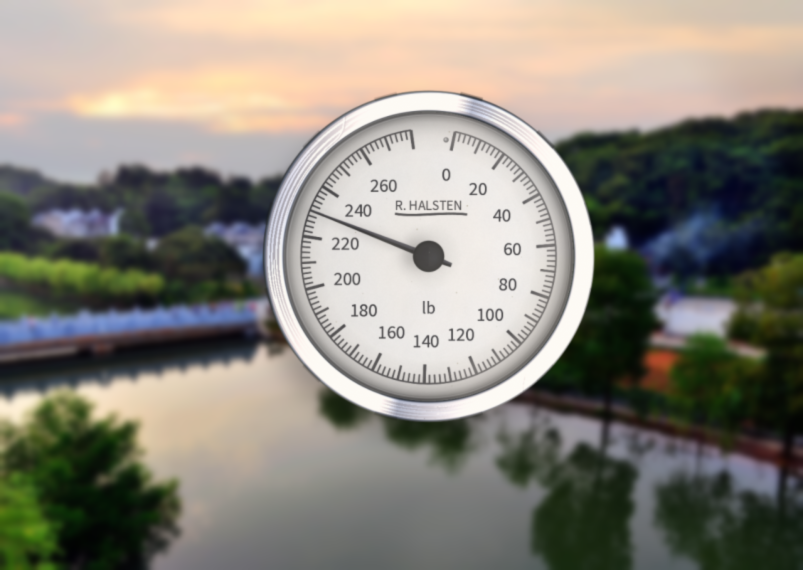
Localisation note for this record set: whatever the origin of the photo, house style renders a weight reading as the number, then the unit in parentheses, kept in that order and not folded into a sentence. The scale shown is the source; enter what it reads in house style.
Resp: 230 (lb)
